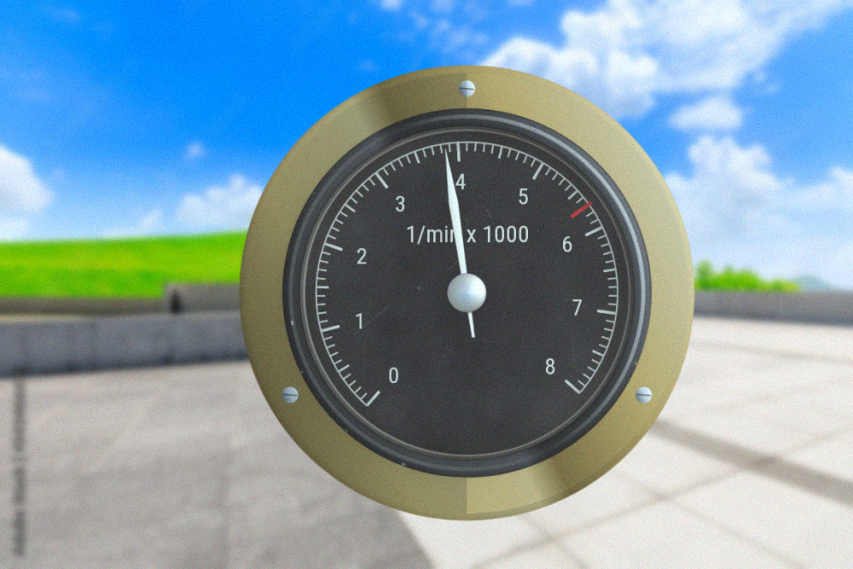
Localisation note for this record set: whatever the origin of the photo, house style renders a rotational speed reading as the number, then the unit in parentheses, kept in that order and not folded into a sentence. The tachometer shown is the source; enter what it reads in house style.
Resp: 3850 (rpm)
